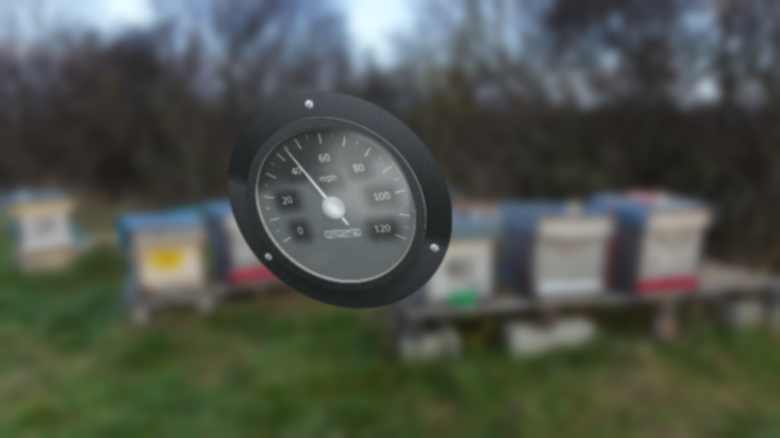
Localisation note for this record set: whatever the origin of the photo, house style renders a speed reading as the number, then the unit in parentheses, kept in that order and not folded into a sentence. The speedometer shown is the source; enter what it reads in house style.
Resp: 45 (mph)
